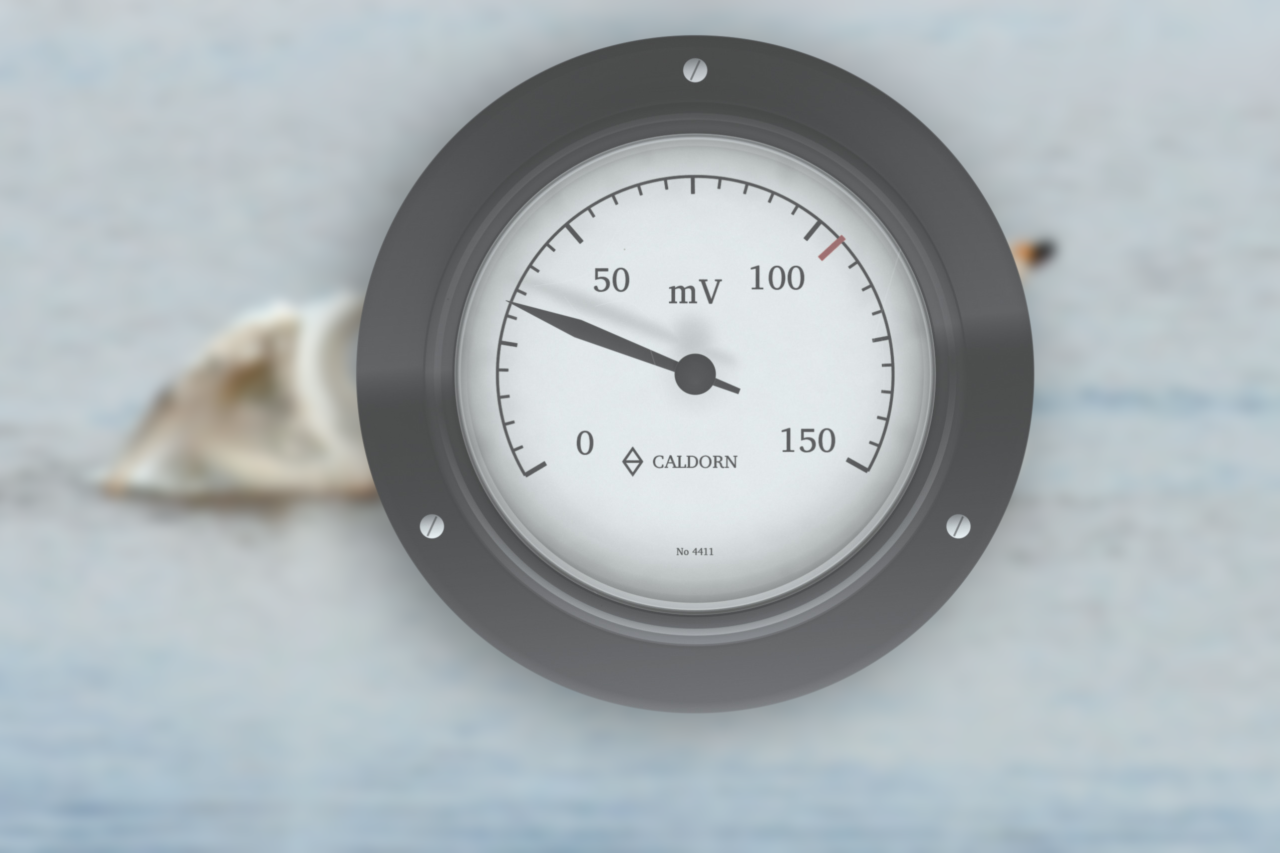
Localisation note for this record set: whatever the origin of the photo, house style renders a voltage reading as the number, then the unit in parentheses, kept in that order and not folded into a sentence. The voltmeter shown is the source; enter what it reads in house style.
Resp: 32.5 (mV)
